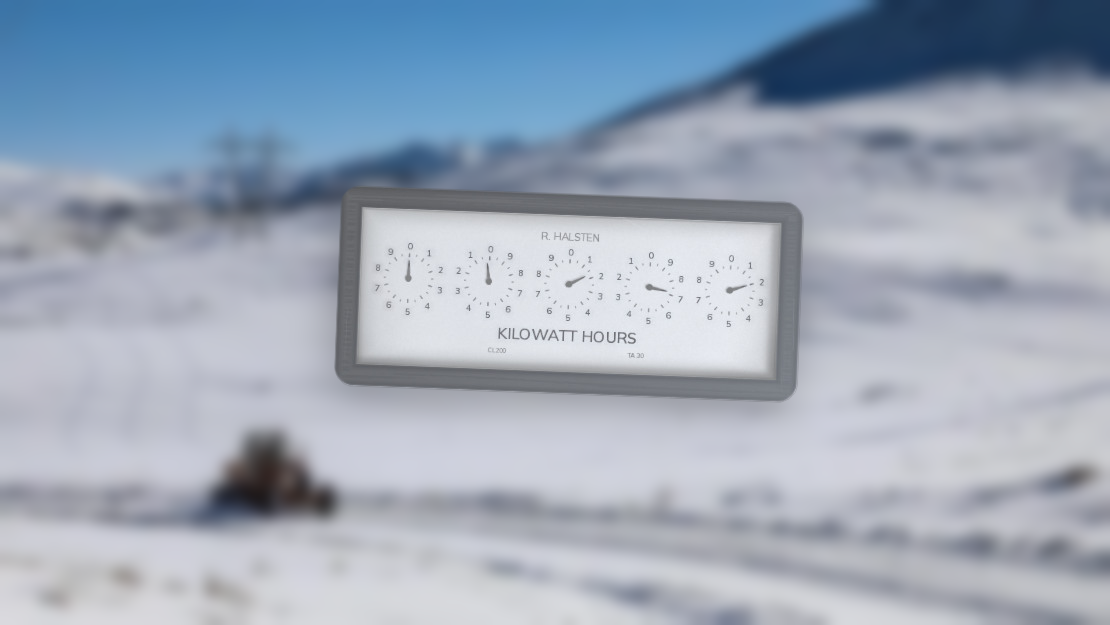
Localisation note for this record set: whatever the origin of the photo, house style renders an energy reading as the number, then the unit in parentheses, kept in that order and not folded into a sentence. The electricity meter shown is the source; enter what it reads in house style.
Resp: 172 (kWh)
